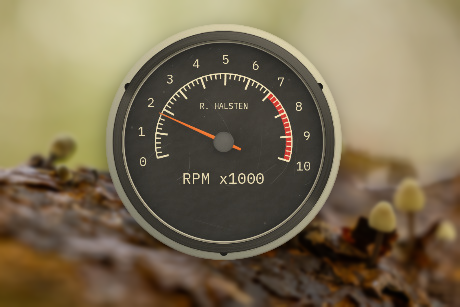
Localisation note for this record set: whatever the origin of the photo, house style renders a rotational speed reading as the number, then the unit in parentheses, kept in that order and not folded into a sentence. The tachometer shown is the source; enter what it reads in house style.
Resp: 1800 (rpm)
